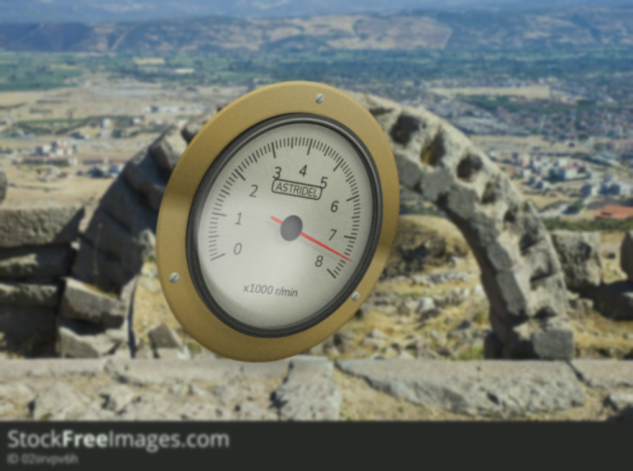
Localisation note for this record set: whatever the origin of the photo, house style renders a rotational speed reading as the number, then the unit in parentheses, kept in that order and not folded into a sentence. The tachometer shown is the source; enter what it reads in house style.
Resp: 7500 (rpm)
